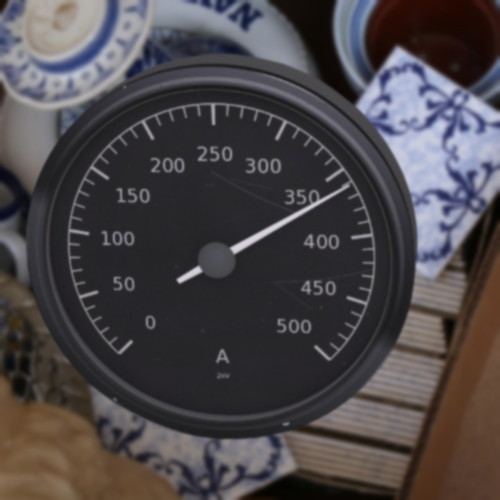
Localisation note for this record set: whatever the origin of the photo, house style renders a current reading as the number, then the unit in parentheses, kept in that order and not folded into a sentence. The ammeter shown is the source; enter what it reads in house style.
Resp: 360 (A)
